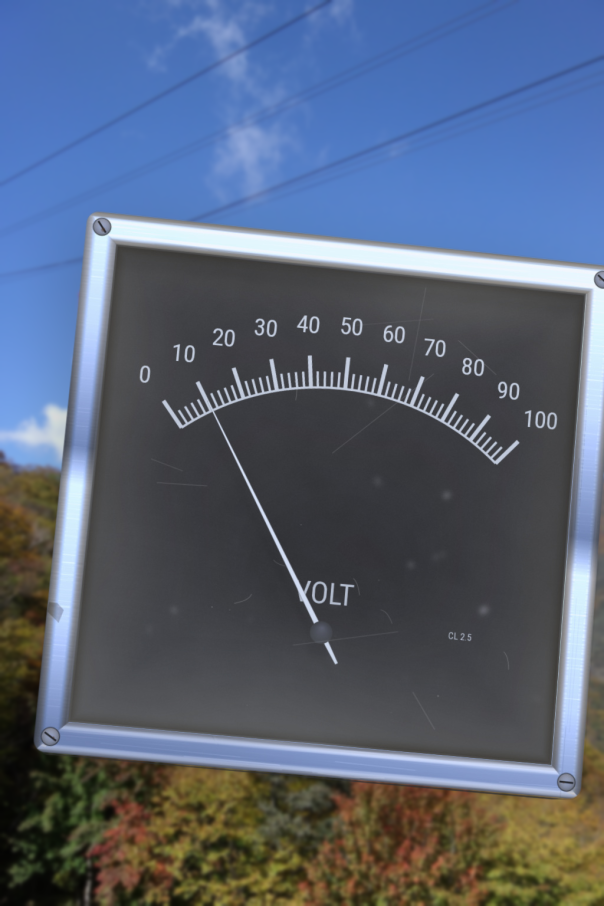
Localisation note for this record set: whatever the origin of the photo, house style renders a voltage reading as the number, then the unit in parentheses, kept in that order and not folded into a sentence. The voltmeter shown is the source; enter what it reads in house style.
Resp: 10 (V)
